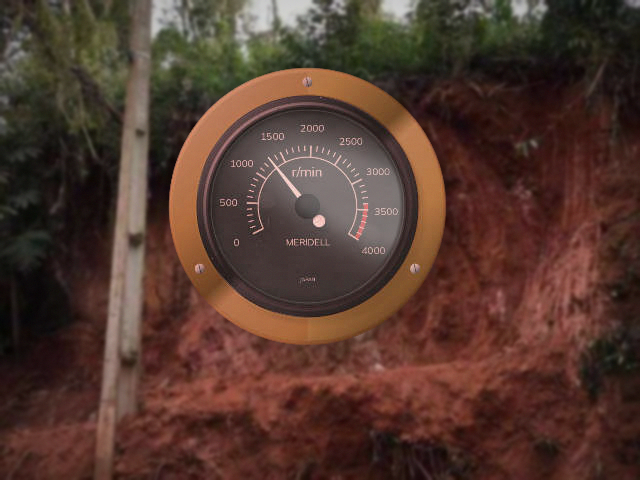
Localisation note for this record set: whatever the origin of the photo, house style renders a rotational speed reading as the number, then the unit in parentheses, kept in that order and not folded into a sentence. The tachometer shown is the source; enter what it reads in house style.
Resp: 1300 (rpm)
